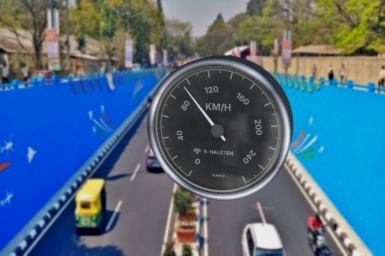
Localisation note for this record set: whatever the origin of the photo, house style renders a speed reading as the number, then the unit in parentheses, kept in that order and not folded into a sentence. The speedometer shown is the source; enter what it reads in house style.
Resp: 95 (km/h)
